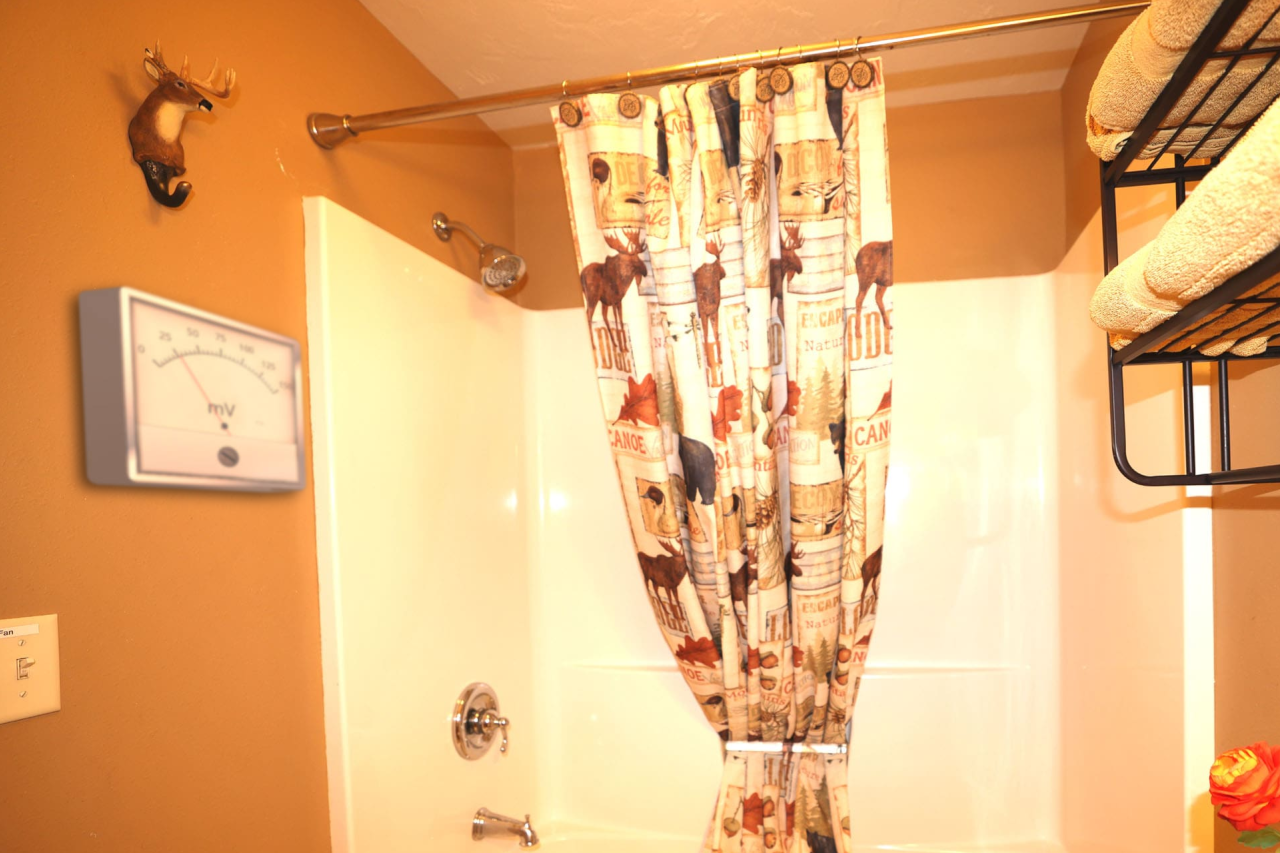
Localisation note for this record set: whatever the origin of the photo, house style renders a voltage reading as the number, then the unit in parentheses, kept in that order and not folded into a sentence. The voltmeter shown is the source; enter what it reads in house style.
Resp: 25 (mV)
